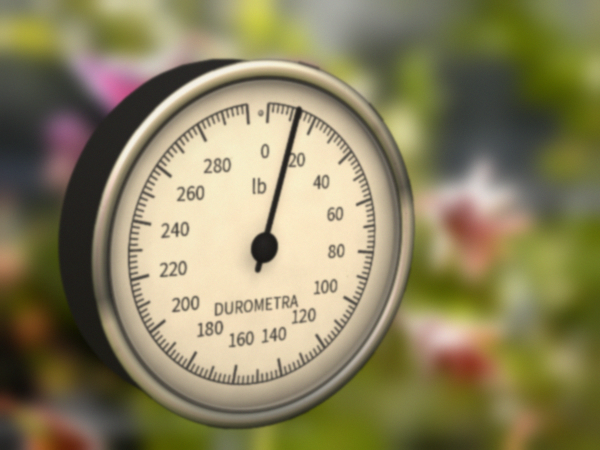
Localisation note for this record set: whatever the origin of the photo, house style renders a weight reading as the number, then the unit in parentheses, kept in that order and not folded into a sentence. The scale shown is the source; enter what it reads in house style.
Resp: 10 (lb)
